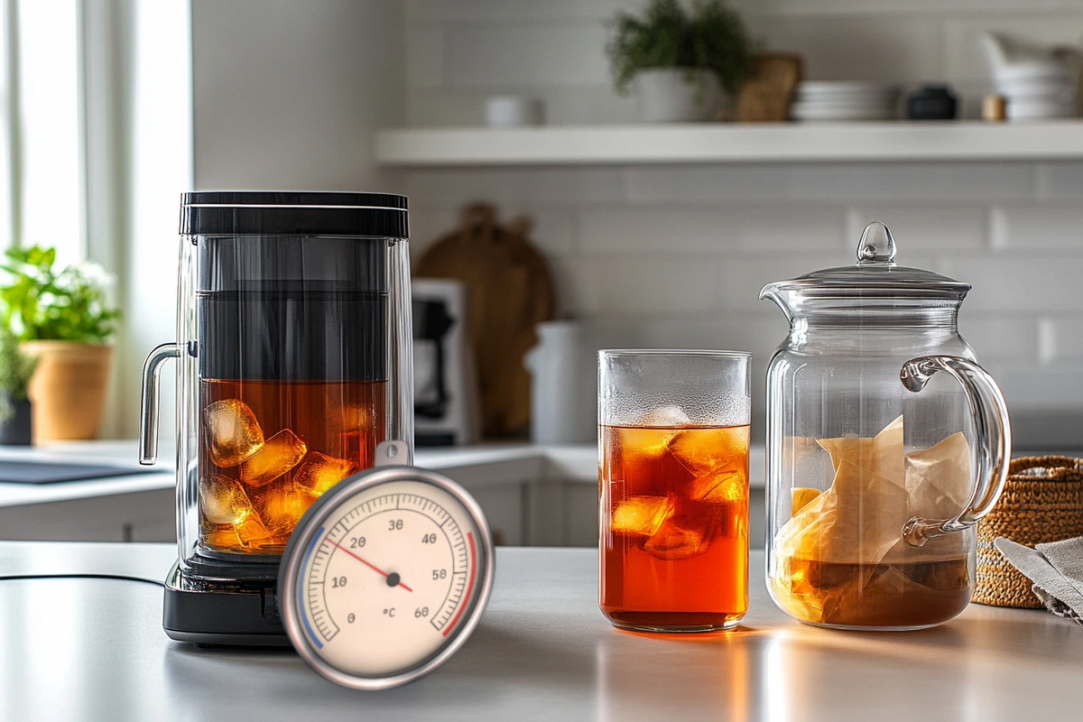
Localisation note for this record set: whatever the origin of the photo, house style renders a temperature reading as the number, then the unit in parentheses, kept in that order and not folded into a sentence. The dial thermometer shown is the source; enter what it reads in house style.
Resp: 17 (°C)
